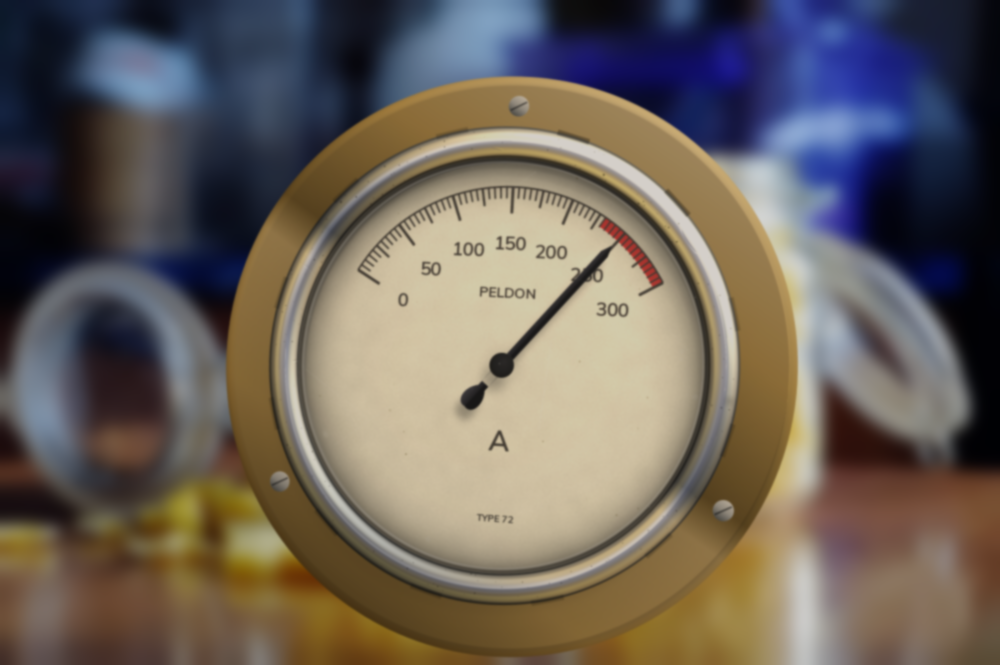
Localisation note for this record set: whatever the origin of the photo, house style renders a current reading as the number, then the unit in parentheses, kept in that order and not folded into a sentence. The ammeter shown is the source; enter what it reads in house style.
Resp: 250 (A)
